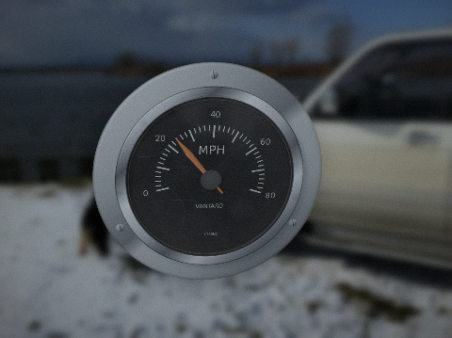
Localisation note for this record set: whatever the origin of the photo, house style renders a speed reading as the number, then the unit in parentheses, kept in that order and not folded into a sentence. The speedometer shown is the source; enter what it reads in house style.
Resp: 24 (mph)
